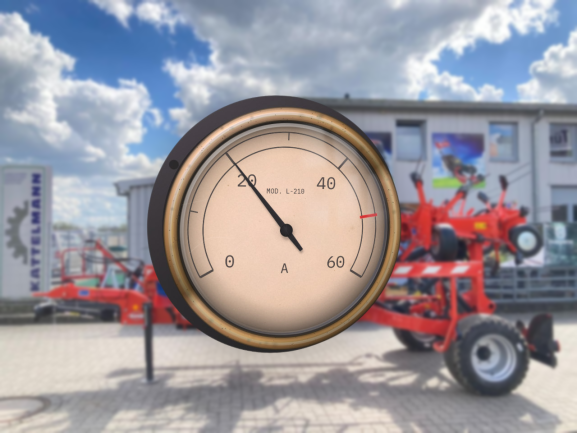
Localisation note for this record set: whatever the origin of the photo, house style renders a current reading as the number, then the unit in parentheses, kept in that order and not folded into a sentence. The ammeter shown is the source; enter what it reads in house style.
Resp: 20 (A)
